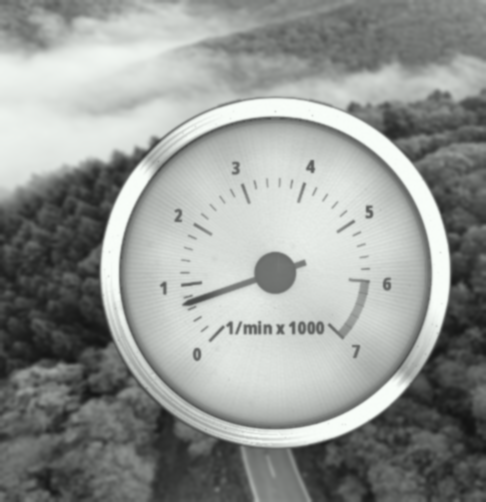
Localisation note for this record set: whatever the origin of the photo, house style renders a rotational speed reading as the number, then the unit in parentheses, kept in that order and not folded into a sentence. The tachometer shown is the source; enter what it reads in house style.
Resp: 700 (rpm)
